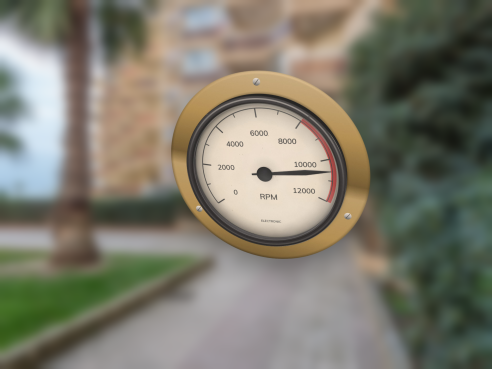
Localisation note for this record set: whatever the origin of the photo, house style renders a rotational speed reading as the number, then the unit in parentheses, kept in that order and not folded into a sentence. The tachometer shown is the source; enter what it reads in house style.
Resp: 10500 (rpm)
